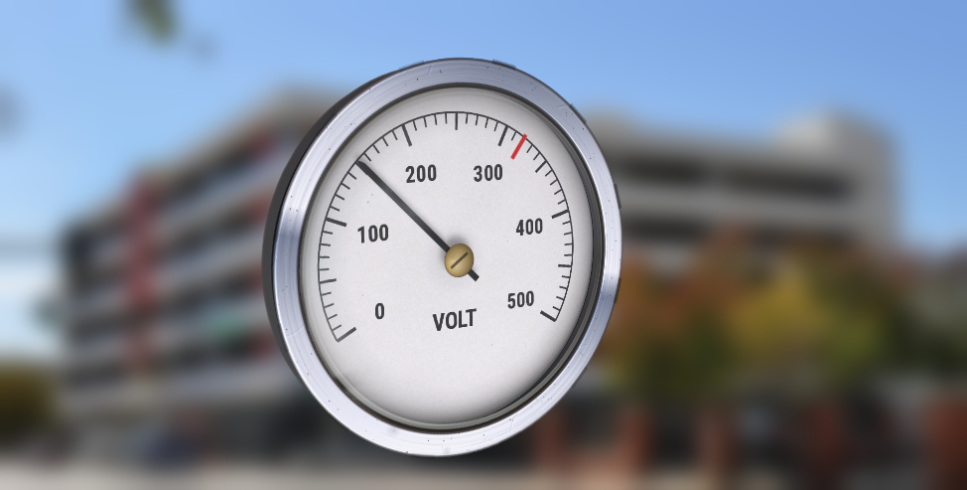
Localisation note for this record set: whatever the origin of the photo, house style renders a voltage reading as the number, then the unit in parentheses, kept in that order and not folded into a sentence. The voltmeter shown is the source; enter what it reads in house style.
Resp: 150 (V)
